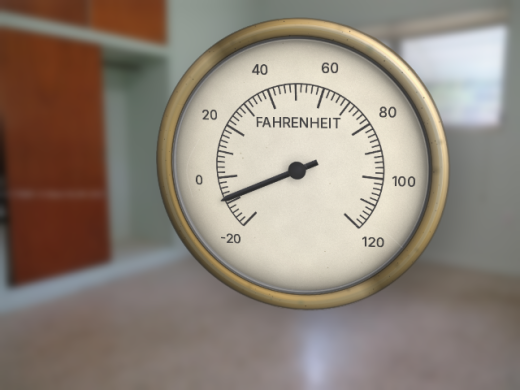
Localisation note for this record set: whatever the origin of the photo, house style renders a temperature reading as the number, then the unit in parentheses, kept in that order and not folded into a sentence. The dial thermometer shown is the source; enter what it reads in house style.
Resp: -8 (°F)
